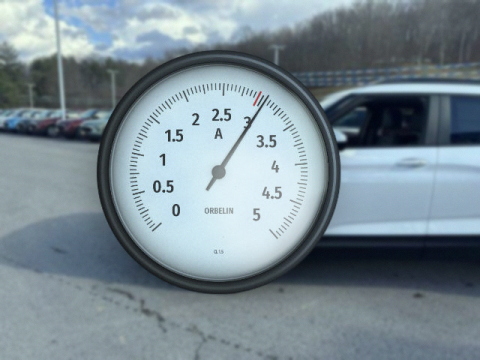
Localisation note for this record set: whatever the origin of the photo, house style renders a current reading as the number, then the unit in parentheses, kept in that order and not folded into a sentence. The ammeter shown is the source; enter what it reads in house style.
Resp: 3.05 (A)
